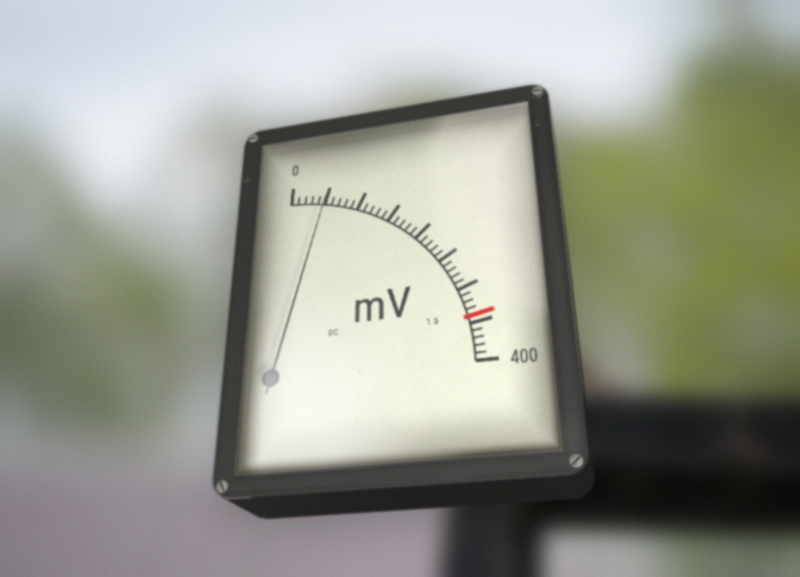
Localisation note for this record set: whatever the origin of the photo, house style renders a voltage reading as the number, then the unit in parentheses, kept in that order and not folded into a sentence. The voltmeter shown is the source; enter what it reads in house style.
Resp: 50 (mV)
